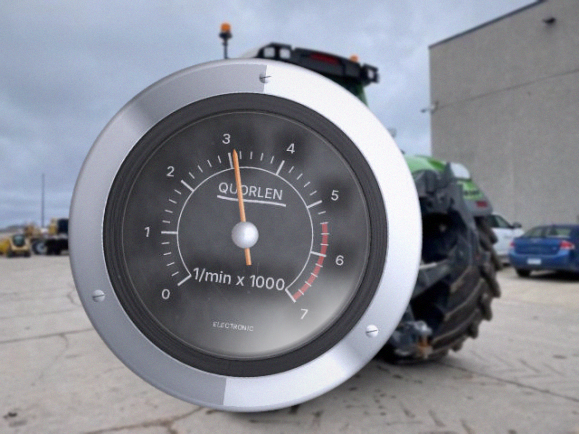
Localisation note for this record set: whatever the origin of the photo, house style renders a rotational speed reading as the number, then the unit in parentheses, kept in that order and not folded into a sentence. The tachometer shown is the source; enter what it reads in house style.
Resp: 3100 (rpm)
